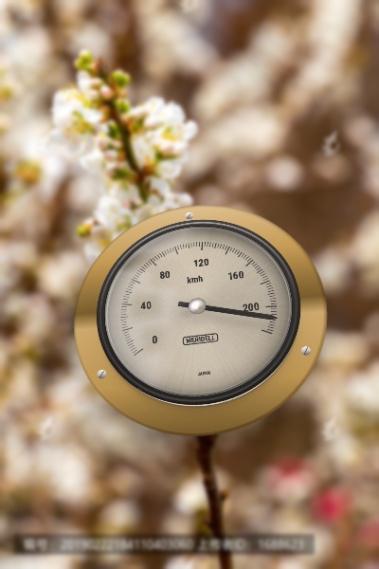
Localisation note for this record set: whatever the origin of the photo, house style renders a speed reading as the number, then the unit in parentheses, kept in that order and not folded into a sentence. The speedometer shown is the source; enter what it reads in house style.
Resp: 210 (km/h)
